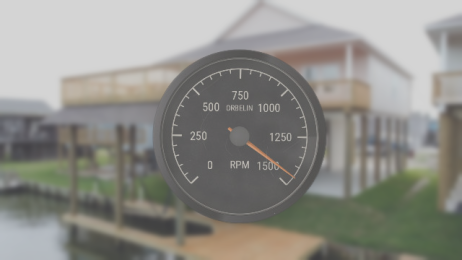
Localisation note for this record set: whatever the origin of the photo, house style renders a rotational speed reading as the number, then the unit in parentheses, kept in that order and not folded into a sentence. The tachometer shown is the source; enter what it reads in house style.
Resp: 1450 (rpm)
